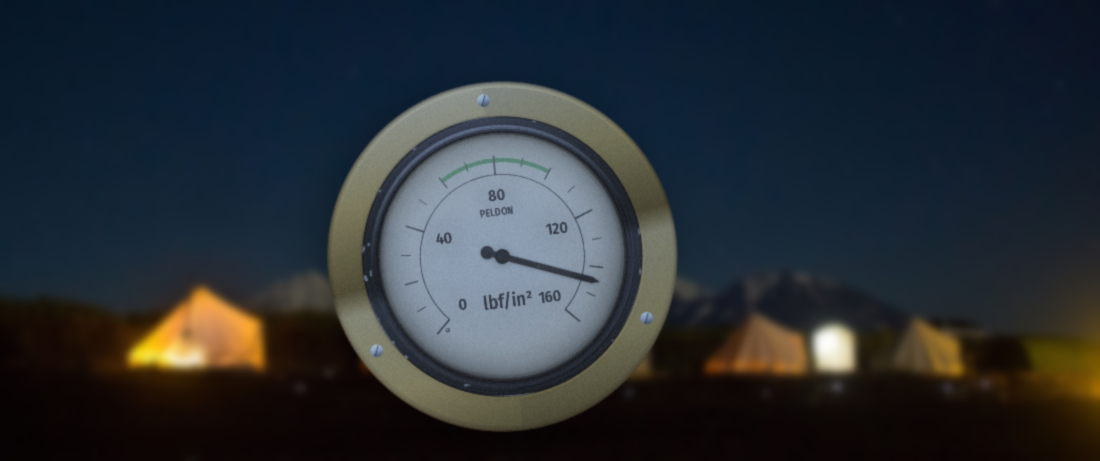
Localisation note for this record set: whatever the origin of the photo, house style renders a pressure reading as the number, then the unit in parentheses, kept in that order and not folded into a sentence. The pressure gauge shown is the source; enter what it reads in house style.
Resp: 145 (psi)
